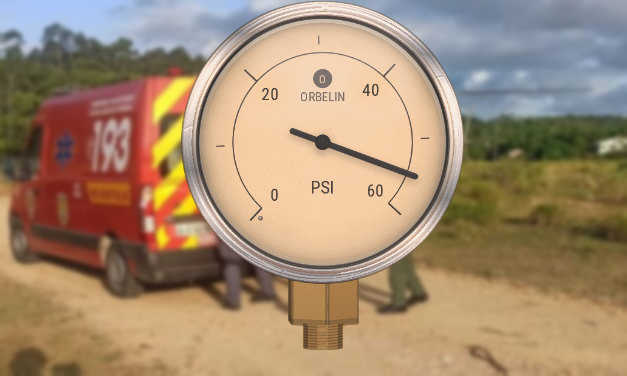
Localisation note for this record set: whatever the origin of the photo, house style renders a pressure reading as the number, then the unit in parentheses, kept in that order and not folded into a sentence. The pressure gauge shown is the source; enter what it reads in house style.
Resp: 55 (psi)
